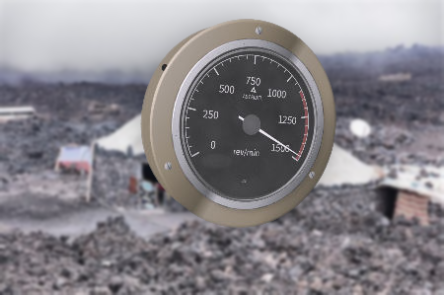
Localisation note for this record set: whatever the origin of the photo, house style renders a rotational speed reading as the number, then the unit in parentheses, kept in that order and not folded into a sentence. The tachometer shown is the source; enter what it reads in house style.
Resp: 1475 (rpm)
